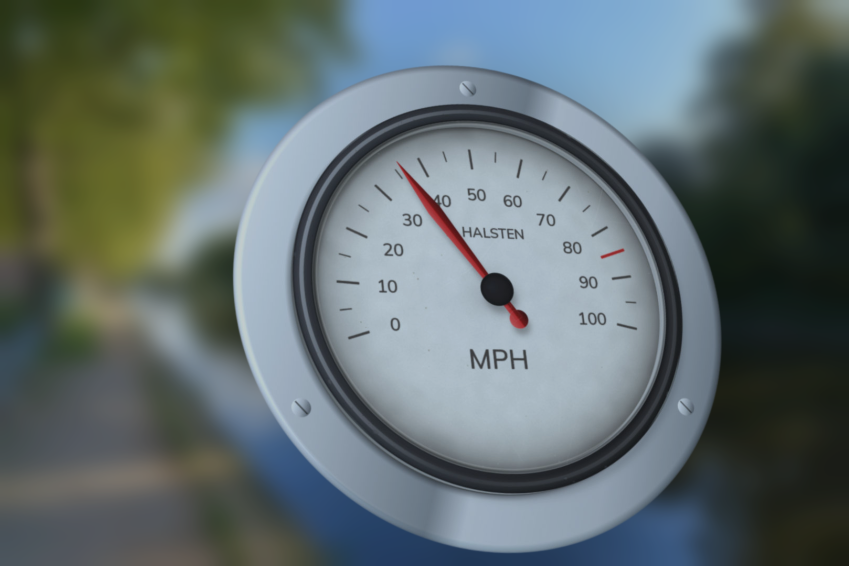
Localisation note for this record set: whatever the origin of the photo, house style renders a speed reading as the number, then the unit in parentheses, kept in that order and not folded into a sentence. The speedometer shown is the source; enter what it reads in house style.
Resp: 35 (mph)
